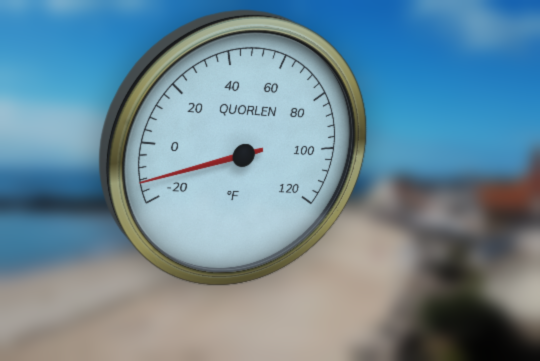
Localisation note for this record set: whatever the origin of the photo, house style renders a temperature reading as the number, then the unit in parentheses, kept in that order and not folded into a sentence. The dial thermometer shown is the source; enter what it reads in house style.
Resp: -12 (°F)
